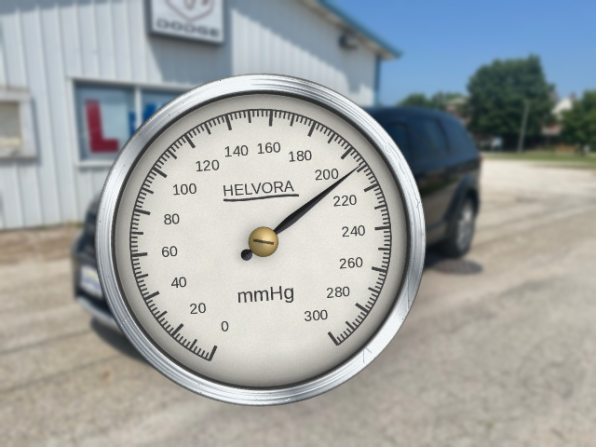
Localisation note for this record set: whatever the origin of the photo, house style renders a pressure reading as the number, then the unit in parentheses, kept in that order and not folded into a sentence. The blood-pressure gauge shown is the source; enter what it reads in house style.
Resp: 208 (mmHg)
